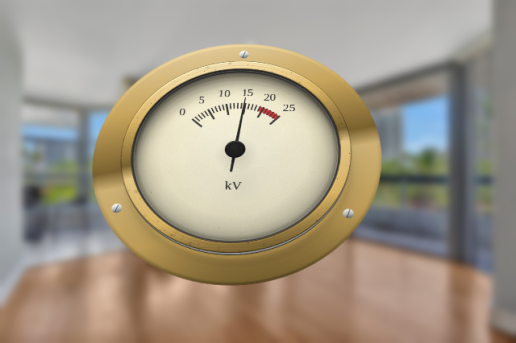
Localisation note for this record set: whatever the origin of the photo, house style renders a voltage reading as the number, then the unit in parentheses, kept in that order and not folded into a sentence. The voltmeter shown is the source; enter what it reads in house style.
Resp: 15 (kV)
